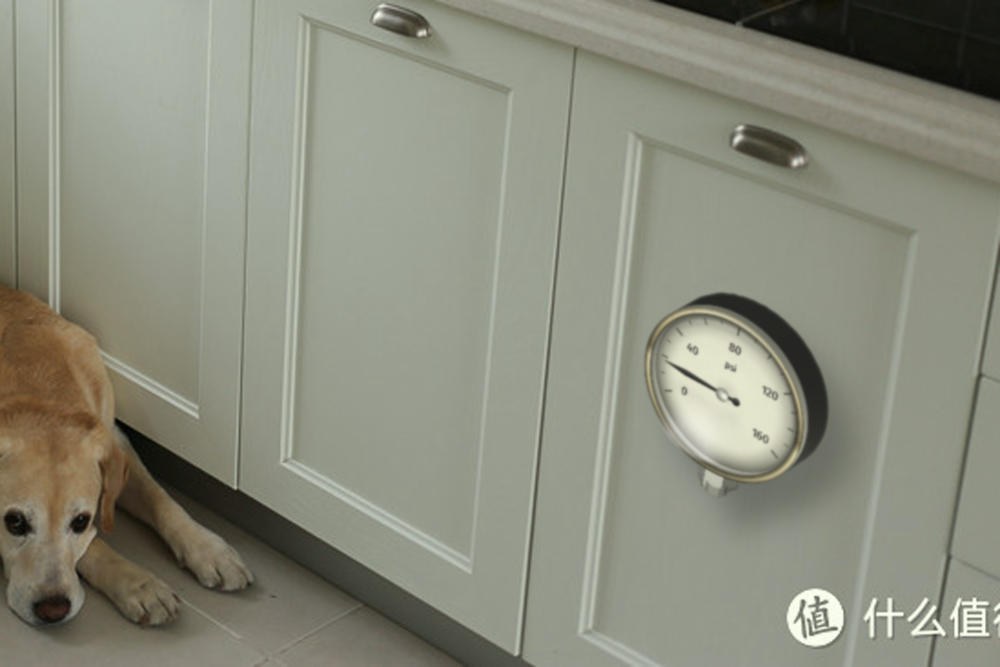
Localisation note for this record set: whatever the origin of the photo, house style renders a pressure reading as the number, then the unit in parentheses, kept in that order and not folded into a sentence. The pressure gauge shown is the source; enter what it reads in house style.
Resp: 20 (psi)
